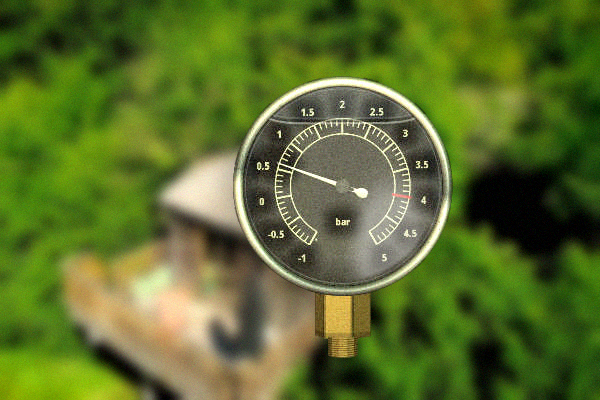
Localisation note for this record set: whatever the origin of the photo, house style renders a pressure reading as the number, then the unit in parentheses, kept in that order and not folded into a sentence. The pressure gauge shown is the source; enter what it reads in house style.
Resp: 0.6 (bar)
